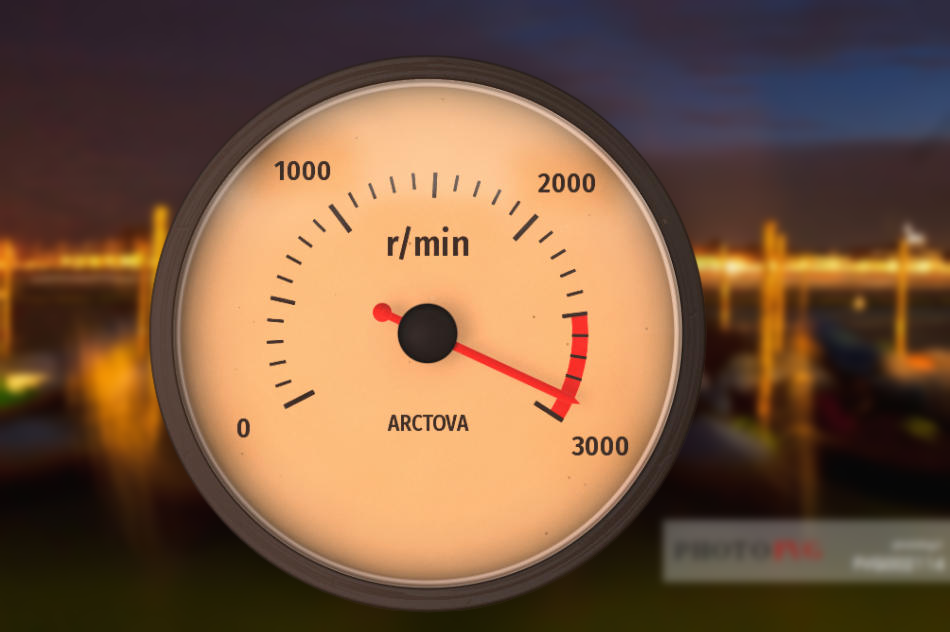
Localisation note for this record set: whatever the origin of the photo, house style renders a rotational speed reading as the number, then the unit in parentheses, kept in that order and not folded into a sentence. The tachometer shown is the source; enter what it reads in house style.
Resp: 2900 (rpm)
